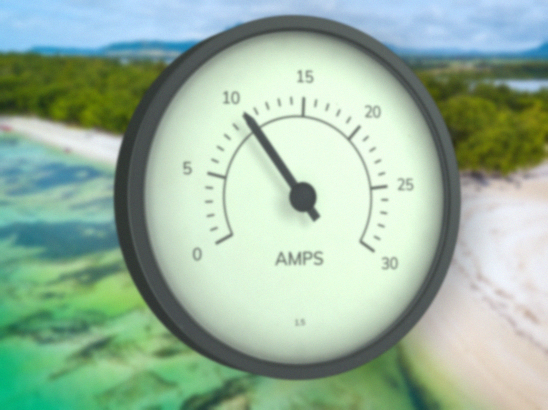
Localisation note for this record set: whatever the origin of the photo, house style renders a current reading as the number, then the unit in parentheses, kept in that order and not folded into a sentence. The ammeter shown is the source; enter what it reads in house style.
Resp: 10 (A)
